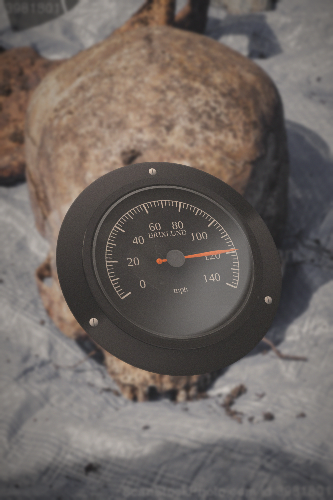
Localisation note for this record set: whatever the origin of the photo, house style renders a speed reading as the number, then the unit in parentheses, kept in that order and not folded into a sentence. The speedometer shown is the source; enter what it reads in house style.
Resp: 120 (mph)
